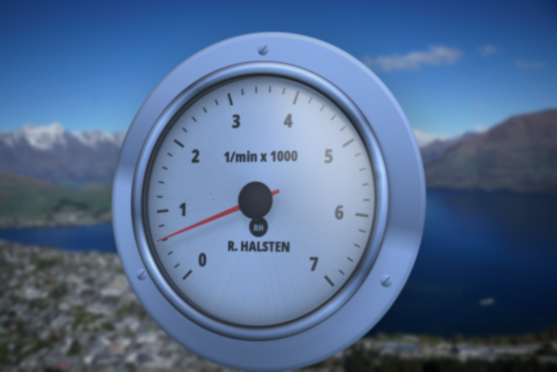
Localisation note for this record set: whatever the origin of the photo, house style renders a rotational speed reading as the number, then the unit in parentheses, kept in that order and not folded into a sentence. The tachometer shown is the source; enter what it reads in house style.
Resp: 600 (rpm)
